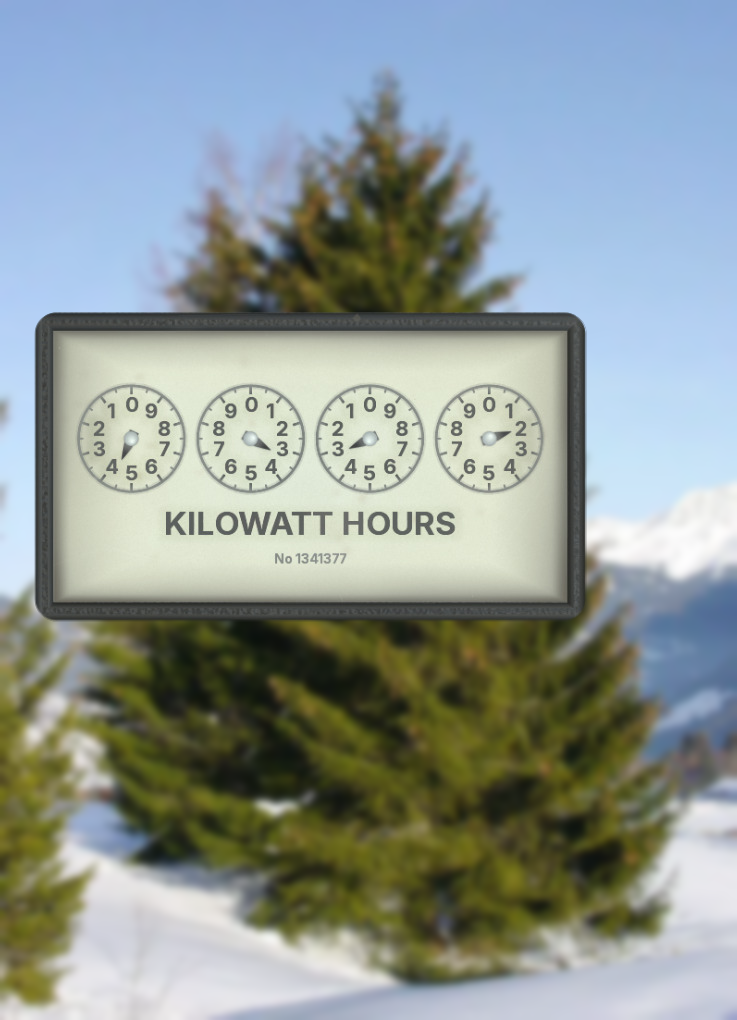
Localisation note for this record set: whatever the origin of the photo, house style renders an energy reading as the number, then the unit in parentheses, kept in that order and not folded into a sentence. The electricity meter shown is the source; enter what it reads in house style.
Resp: 4332 (kWh)
